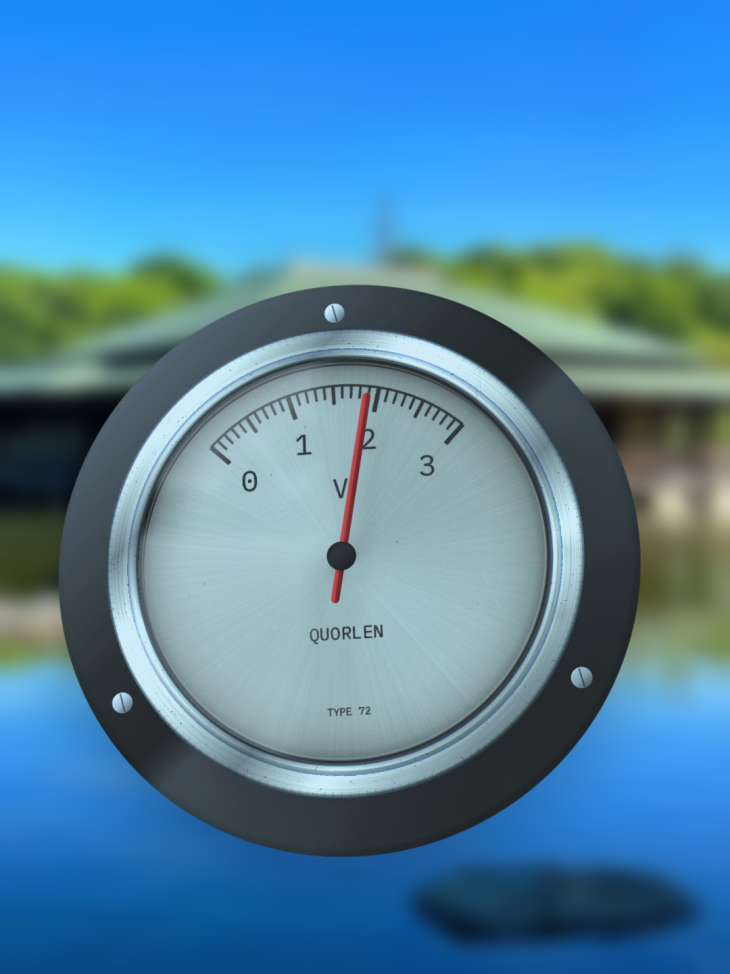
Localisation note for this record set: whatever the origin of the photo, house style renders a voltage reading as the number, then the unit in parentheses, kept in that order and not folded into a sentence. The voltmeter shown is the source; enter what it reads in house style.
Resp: 1.9 (V)
